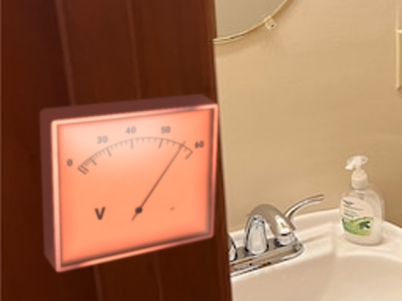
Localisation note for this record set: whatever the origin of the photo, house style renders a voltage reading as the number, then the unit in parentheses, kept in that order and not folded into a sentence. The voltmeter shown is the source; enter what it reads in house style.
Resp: 56 (V)
